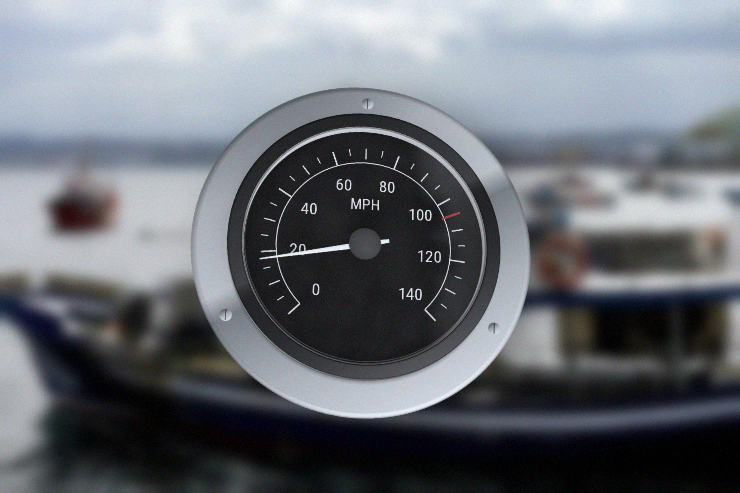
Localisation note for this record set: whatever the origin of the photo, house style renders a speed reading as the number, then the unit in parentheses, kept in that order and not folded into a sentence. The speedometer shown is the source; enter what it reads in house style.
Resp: 17.5 (mph)
